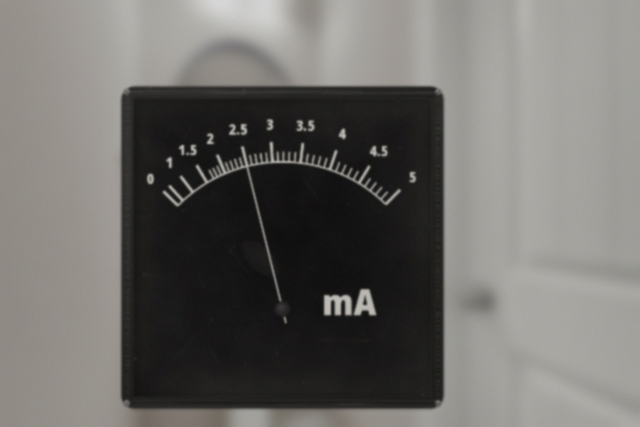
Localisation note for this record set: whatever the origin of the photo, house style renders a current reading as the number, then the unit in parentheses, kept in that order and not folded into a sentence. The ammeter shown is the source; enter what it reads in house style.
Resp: 2.5 (mA)
